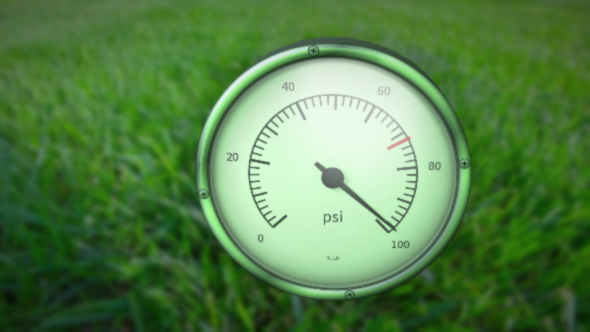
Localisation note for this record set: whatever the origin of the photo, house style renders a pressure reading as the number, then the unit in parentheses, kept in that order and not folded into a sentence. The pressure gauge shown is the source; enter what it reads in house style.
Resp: 98 (psi)
